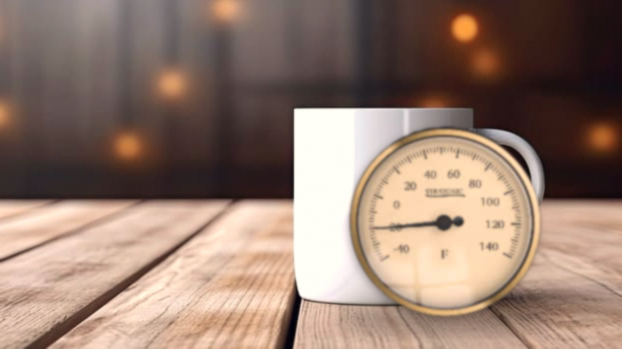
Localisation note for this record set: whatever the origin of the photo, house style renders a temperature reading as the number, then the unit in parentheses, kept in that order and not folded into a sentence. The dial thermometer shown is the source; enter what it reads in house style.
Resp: -20 (°F)
